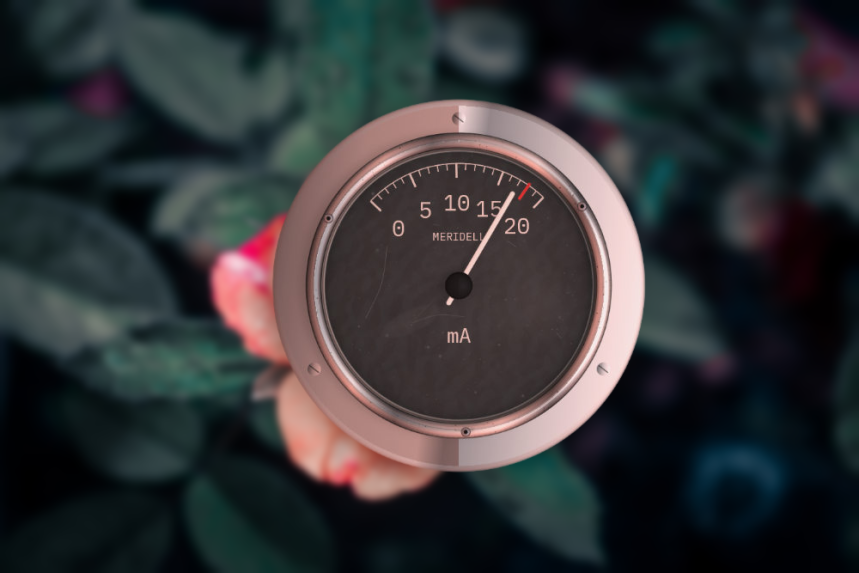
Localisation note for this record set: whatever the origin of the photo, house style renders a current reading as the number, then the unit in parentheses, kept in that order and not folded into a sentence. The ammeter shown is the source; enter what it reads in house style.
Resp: 17 (mA)
